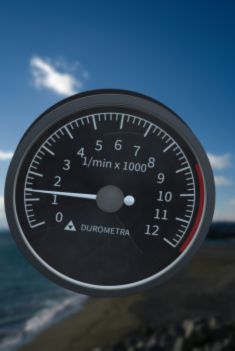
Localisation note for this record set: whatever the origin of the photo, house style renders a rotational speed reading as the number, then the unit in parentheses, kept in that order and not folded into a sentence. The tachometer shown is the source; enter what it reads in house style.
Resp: 1400 (rpm)
